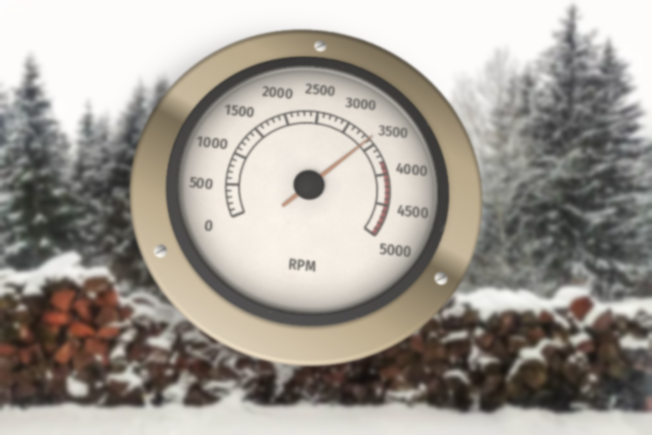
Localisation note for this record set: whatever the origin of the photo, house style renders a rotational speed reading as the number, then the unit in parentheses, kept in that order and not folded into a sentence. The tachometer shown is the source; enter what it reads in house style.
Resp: 3400 (rpm)
